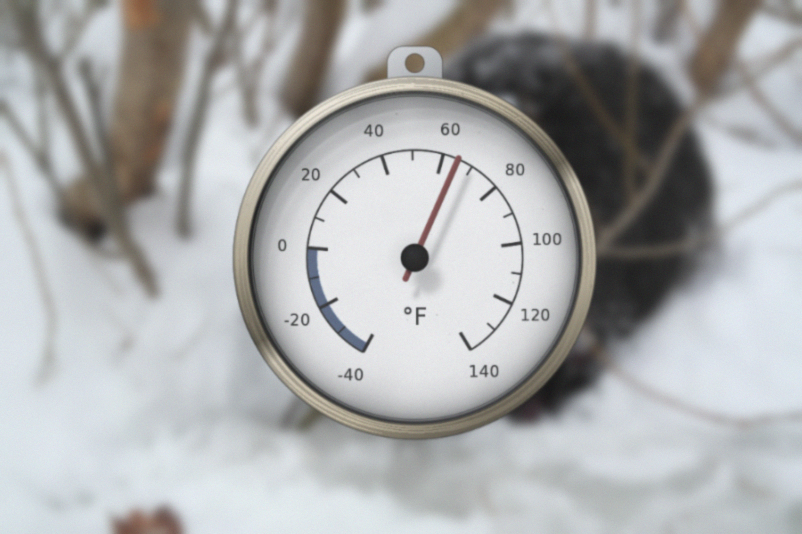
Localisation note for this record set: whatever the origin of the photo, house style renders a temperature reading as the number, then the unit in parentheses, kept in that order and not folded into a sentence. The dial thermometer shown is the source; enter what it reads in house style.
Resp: 65 (°F)
